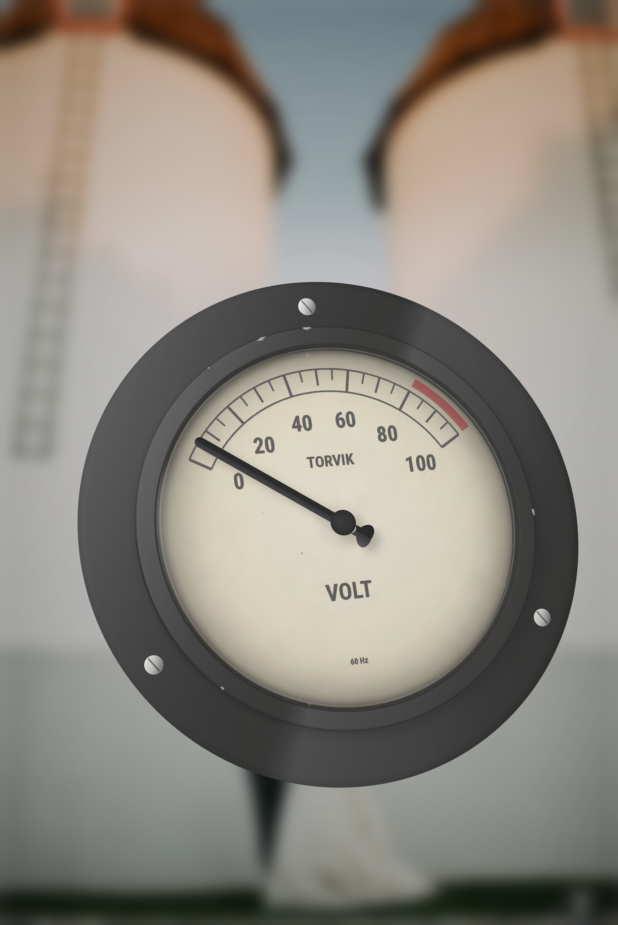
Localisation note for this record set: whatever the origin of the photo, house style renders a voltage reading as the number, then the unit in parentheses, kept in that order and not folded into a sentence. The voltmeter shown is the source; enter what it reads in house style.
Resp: 5 (V)
